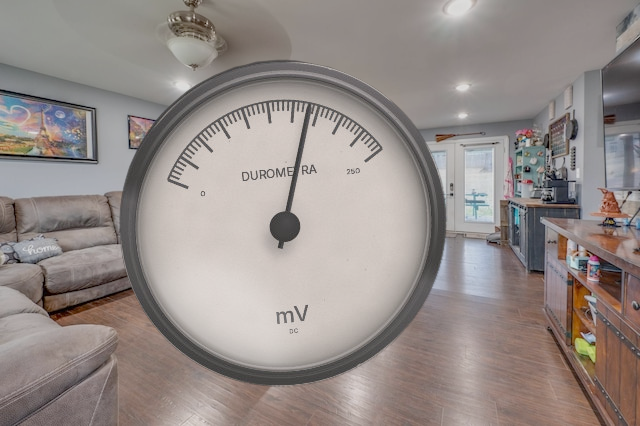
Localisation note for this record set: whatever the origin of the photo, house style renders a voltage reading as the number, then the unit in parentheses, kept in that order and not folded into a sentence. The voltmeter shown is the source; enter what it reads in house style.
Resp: 165 (mV)
